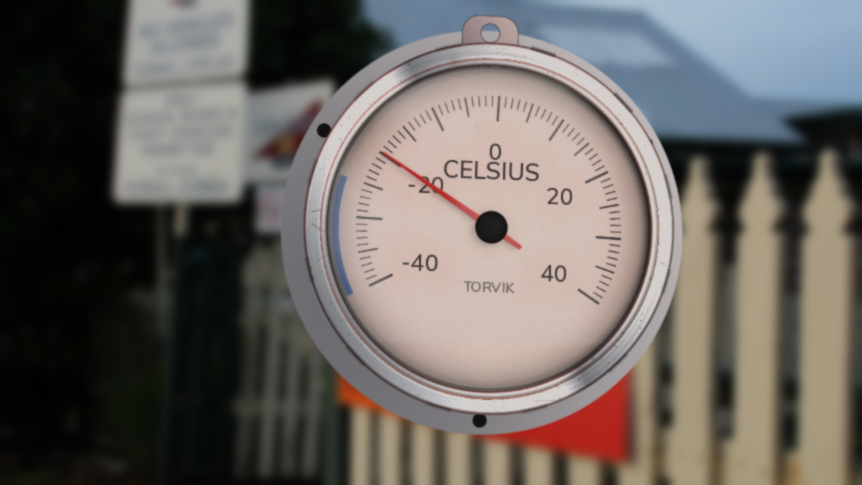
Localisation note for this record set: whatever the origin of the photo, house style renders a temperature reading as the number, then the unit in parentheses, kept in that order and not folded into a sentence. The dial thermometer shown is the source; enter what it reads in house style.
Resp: -20 (°C)
